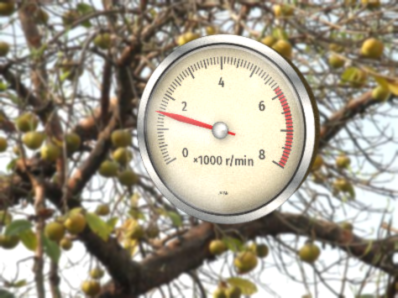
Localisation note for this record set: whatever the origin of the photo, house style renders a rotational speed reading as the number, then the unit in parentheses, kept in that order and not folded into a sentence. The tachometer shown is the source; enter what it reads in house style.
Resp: 1500 (rpm)
